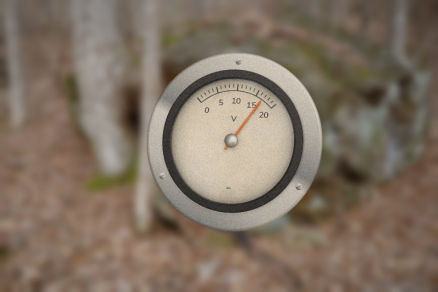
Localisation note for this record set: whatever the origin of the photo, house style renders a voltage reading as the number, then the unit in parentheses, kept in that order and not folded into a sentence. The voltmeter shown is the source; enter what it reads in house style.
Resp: 17 (V)
